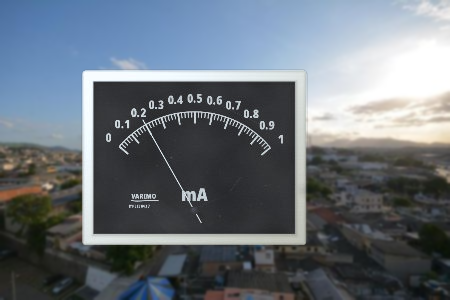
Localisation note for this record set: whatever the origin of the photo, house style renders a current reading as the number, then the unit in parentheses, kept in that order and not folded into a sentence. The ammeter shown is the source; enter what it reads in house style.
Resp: 0.2 (mA)
